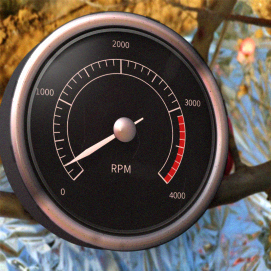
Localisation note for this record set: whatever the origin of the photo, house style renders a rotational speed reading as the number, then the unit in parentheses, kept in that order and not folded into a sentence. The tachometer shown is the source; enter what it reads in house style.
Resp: 200 (rpm)
